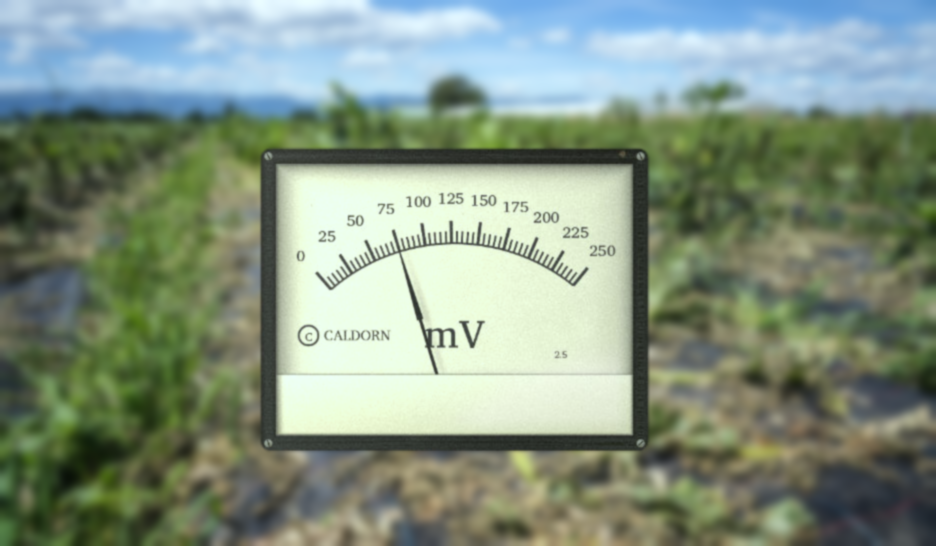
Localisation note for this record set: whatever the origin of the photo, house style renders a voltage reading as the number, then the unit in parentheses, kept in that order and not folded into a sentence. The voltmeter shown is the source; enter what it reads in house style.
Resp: 75 (mV)
